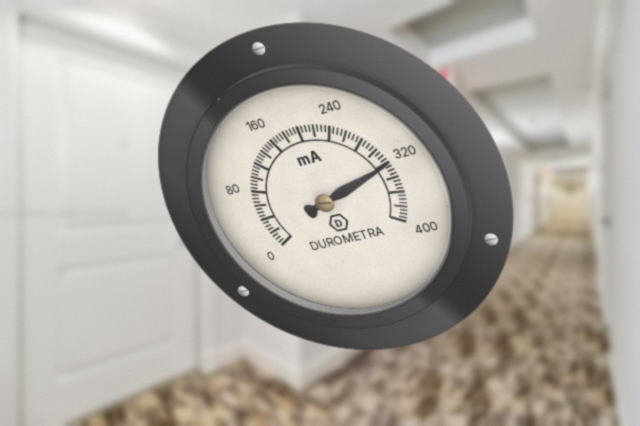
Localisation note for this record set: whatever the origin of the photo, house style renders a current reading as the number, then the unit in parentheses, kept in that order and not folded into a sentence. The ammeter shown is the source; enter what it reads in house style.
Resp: 320 (mA)
